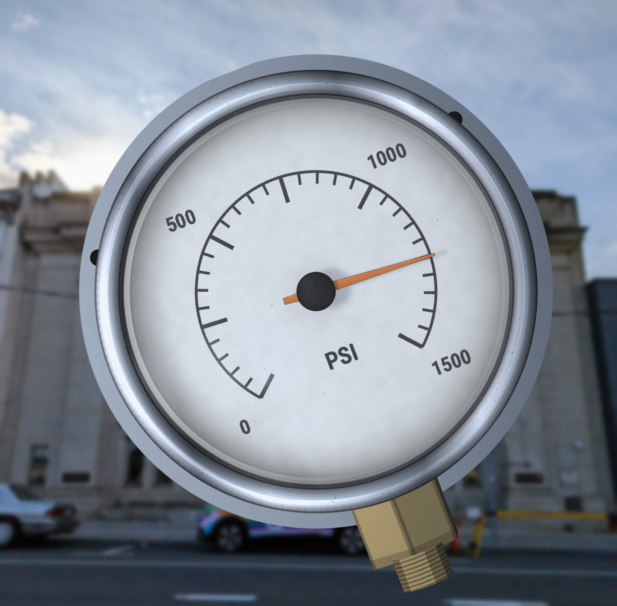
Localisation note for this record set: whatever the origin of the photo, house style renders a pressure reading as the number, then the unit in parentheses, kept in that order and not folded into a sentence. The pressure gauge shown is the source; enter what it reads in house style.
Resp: 1250 (psi)
